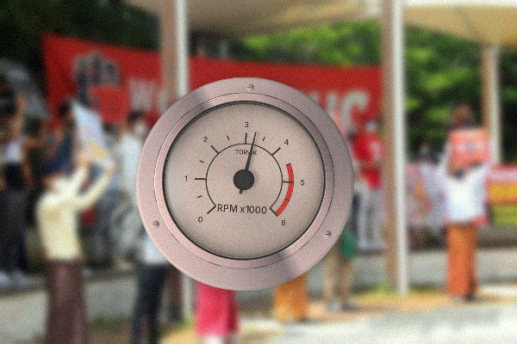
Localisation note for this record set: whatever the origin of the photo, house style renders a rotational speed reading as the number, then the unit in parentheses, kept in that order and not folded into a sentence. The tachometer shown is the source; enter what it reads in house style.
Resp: 3250 (rpm)
